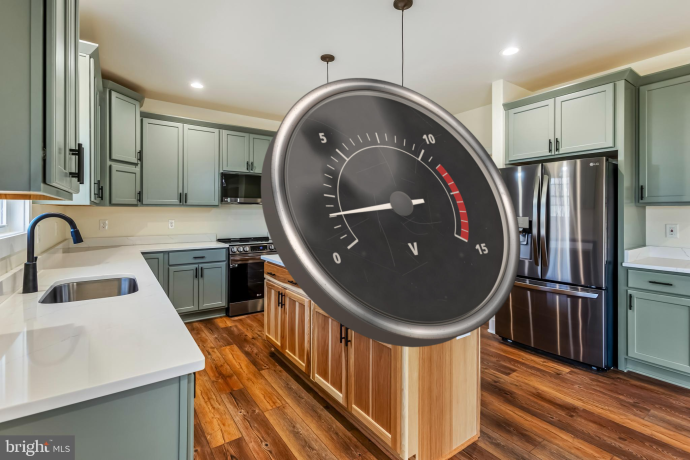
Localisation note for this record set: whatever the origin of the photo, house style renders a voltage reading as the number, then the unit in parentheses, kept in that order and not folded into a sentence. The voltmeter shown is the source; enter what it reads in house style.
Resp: 1.5 (V)
